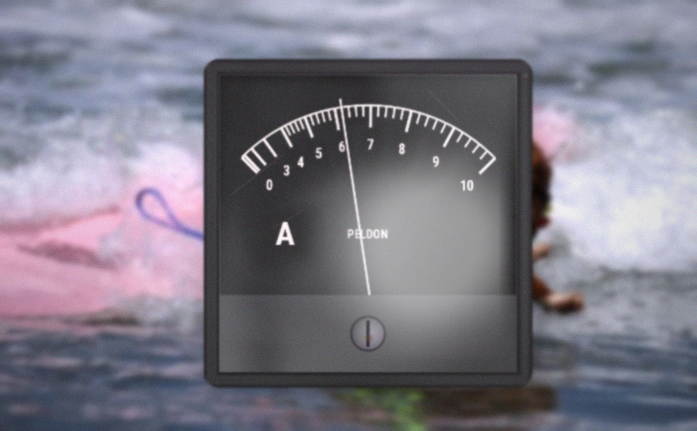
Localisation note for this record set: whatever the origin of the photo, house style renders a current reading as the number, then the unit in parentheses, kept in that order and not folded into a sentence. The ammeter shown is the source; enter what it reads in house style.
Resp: 6.2 (A)
